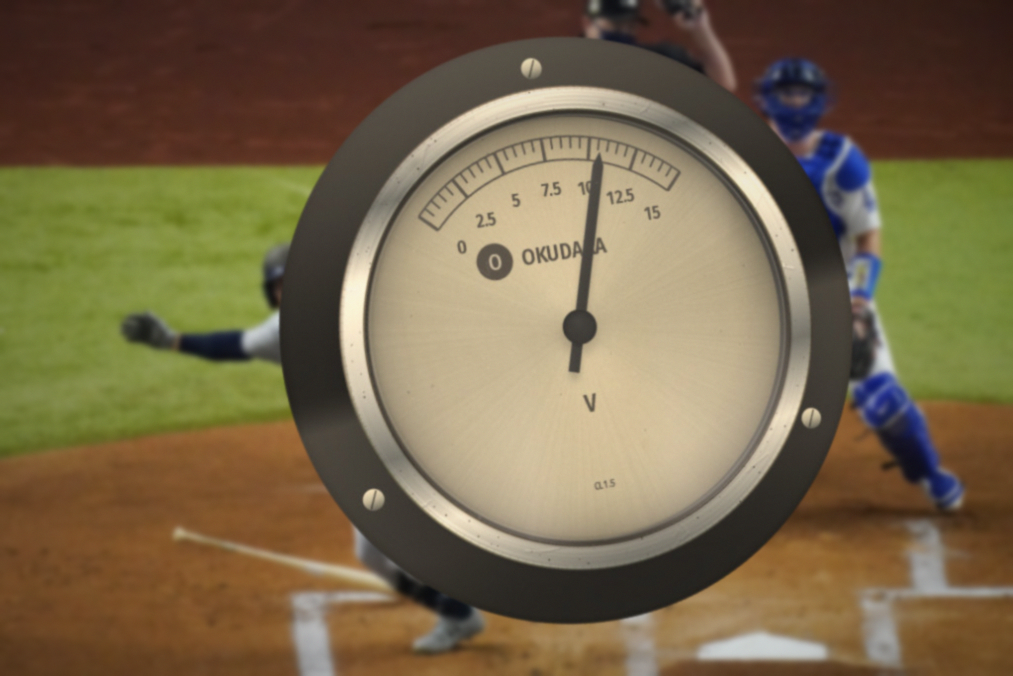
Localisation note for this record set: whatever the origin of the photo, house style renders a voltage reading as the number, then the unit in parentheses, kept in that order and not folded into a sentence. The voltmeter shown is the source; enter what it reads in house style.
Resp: 10.5 (V)
